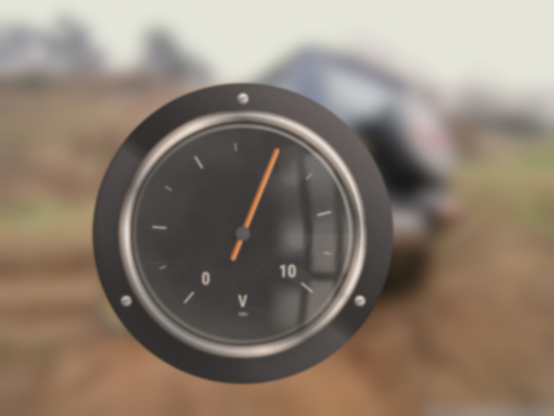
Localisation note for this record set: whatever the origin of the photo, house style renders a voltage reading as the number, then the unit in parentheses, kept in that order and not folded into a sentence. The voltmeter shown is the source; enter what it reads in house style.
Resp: 6 (V)
